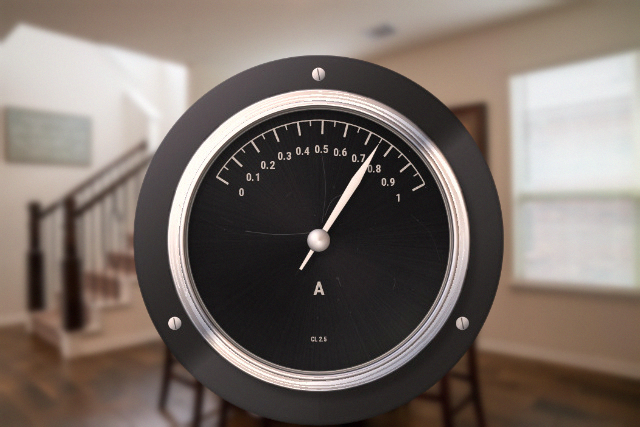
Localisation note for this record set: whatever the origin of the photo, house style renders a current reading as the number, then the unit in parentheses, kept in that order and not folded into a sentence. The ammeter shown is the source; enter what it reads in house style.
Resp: 0.75 (A)
